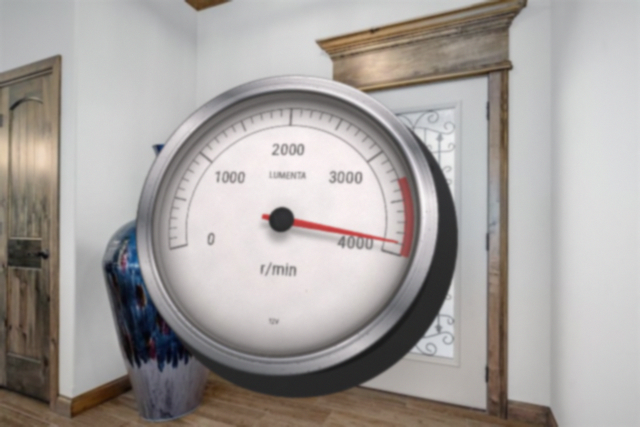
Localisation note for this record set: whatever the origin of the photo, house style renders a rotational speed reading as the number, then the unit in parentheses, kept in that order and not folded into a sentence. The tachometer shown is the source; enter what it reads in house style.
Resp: 3900 (rpm)
